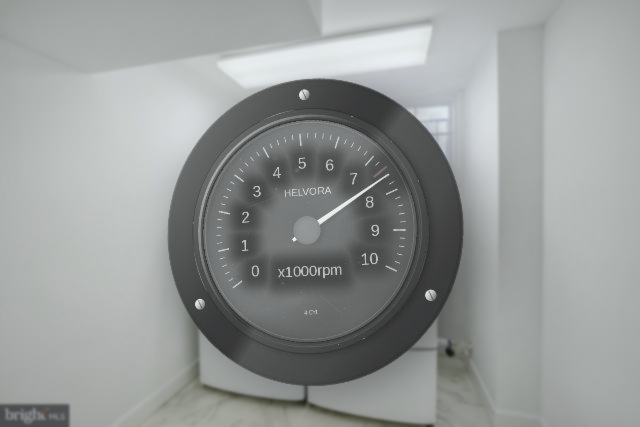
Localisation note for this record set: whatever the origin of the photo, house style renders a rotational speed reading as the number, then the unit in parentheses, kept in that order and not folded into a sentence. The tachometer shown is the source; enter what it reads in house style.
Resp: 7600 (rpm)
